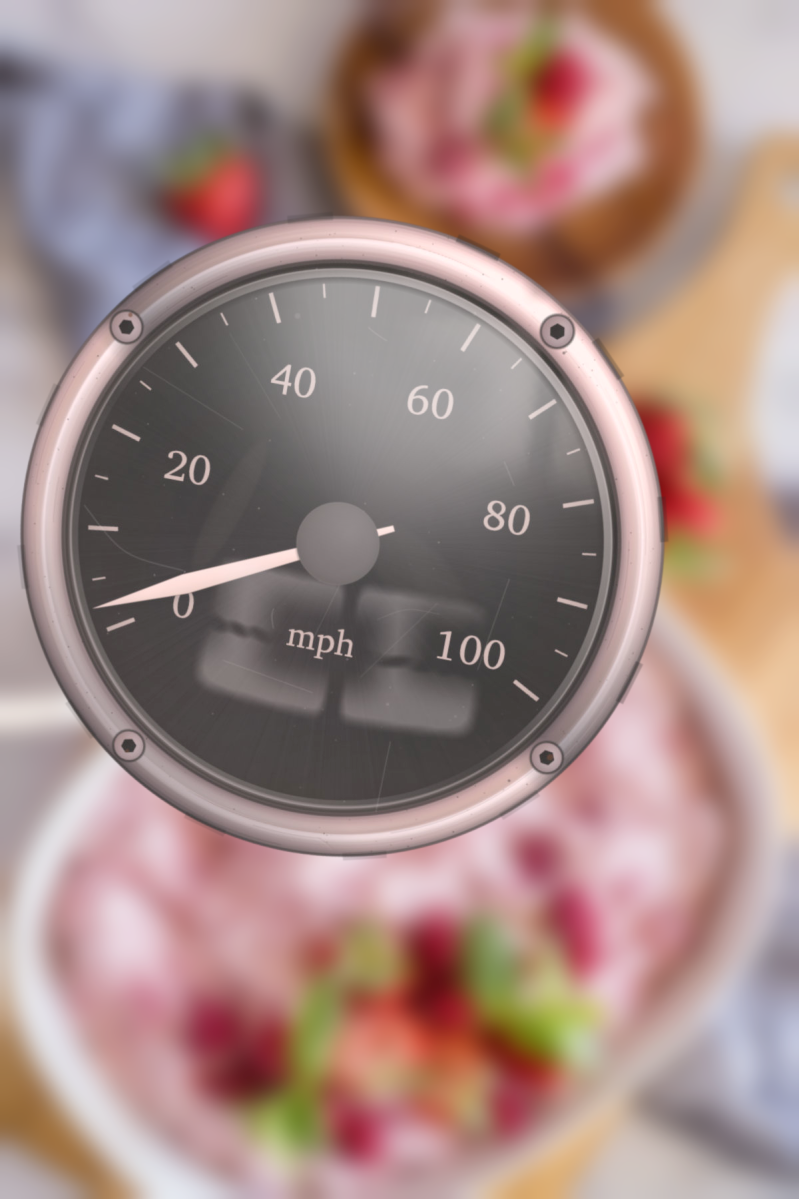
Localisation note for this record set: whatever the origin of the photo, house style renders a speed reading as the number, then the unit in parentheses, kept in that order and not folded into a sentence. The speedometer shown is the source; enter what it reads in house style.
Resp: 2.5 (mph)
